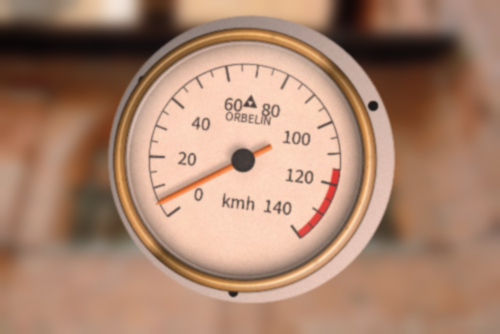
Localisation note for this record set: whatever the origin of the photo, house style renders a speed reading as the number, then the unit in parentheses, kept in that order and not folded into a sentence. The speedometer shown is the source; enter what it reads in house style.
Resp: 5 (km/h)
